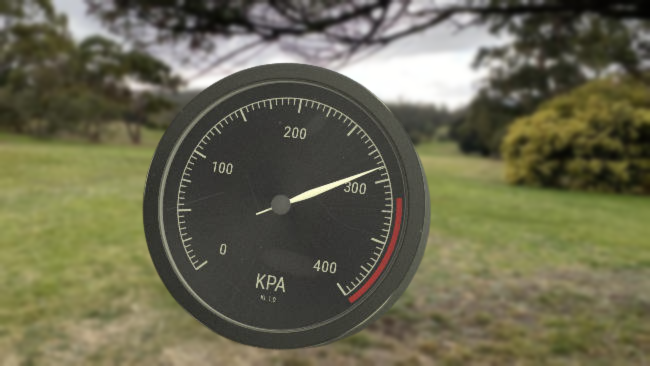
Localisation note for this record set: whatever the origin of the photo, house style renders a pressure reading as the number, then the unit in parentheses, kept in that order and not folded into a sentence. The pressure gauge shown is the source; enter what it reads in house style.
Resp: 290 (kPa)
